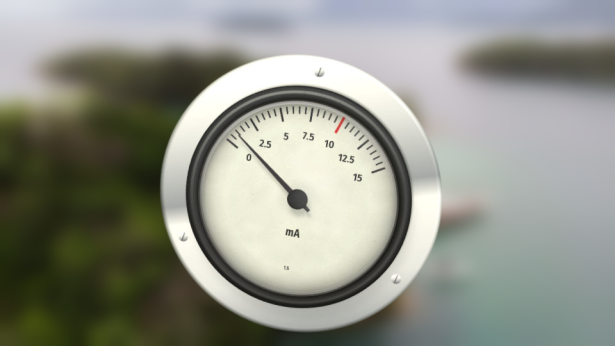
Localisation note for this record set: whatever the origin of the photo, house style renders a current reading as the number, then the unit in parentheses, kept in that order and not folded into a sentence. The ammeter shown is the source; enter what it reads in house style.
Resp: 1 (mA)
